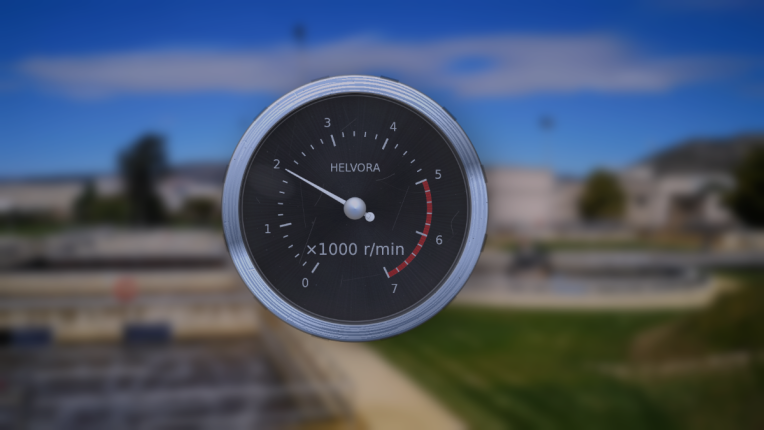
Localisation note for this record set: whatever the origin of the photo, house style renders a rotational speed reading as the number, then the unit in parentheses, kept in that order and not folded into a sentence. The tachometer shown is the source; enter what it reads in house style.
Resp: 2000 (rpm)
